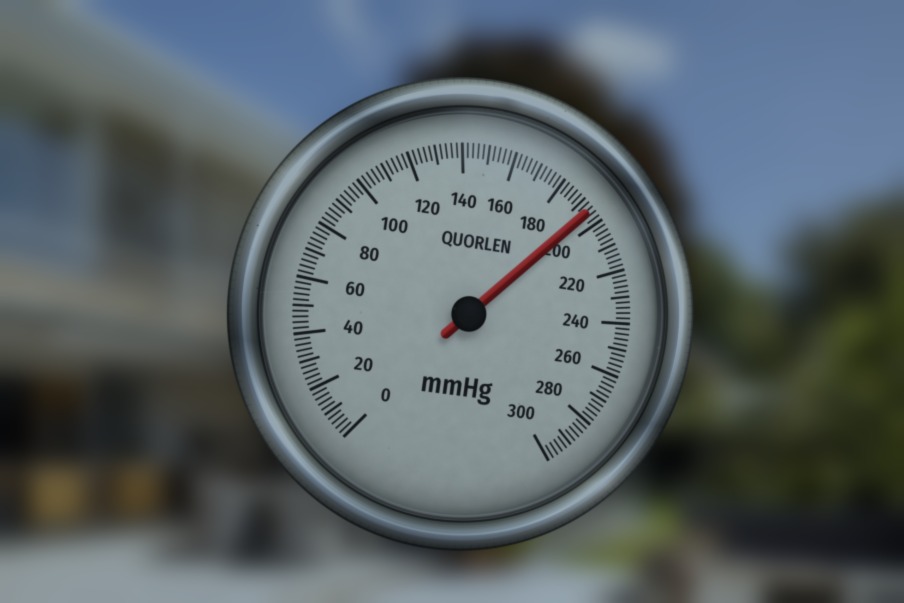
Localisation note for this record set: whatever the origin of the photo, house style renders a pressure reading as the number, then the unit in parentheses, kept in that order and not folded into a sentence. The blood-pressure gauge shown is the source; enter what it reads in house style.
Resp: 194 (mmHg)
